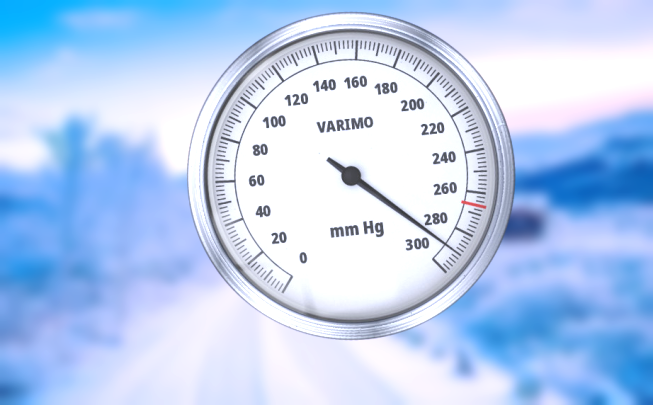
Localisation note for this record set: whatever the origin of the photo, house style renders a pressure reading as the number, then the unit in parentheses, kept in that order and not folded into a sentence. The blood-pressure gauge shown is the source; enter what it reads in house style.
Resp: 290 (mmHg)
